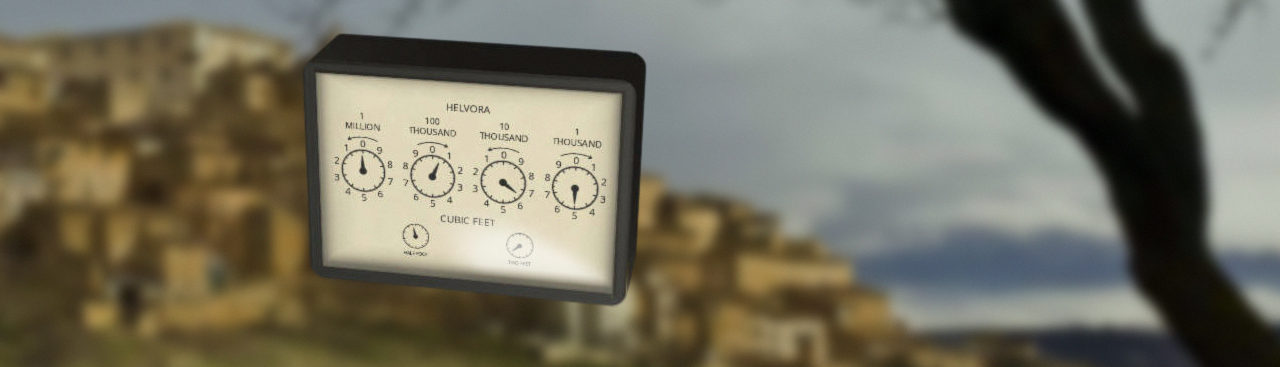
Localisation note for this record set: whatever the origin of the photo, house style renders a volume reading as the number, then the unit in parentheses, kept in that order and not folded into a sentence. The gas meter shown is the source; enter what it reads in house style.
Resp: 6500 (ft³)
